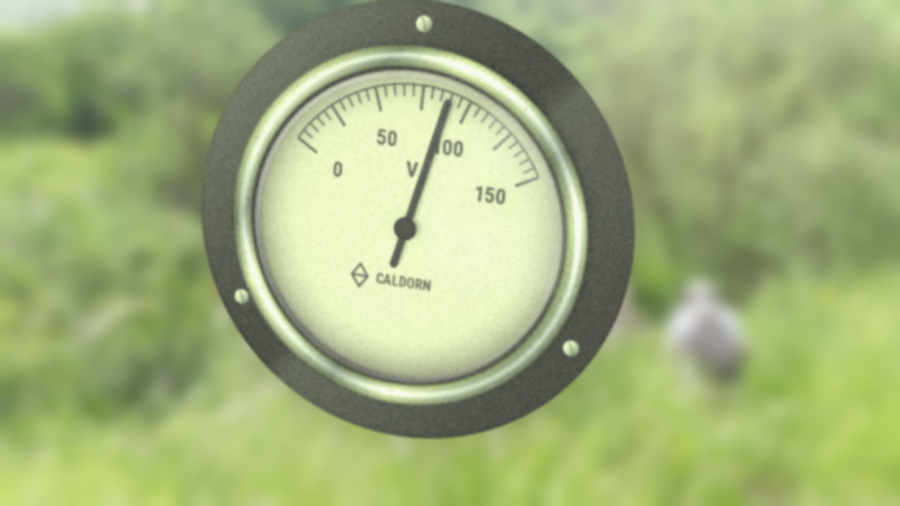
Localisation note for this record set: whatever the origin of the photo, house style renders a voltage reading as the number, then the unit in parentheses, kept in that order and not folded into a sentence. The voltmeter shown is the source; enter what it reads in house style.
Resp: 90 (V)
